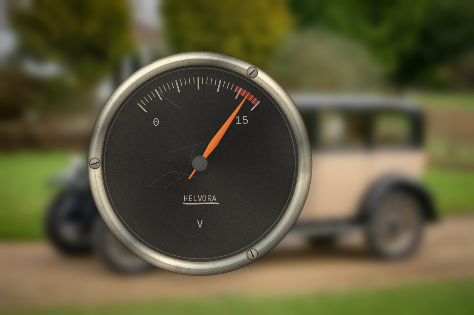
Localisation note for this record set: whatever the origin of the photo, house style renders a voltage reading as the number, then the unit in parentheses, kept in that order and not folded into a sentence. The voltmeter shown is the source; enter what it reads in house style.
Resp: 13.5 (V)
